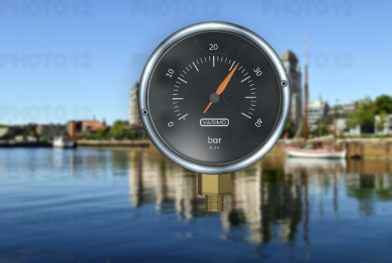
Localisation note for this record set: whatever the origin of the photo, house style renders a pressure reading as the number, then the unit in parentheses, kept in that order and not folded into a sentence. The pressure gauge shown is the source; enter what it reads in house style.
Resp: 26 (bar)
